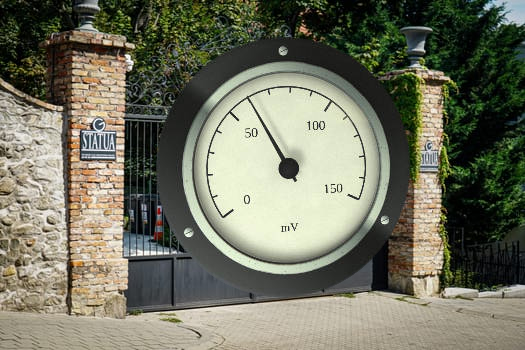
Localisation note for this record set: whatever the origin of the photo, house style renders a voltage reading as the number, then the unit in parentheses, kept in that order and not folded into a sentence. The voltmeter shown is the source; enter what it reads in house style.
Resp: 60 (mV)
